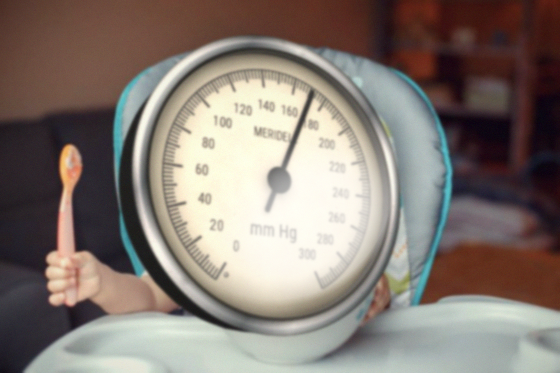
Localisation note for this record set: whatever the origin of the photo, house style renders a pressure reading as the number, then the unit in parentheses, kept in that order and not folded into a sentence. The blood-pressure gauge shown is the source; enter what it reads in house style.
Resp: 170 (mmHg)
